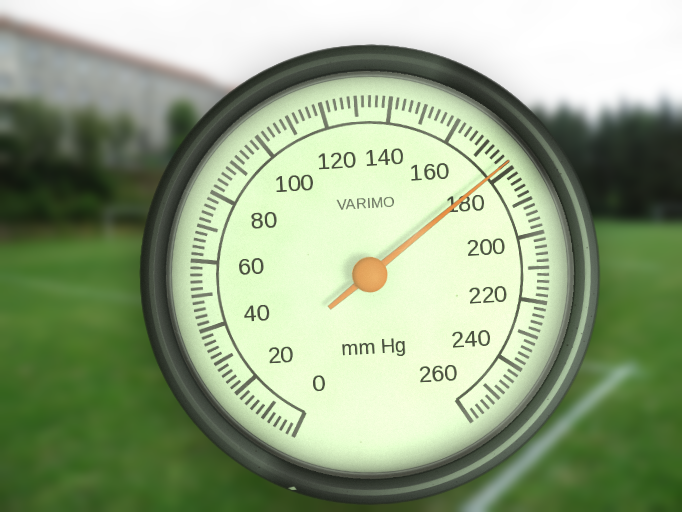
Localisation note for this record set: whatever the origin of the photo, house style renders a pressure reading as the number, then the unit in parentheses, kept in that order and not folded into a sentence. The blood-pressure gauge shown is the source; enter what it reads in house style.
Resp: 178 (mmHg)
